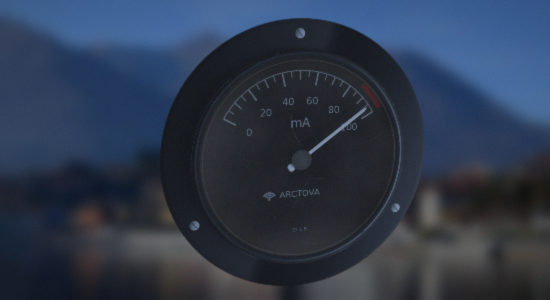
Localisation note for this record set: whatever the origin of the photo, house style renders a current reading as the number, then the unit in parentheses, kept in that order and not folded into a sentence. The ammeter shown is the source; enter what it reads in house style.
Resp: 95 (mA)
